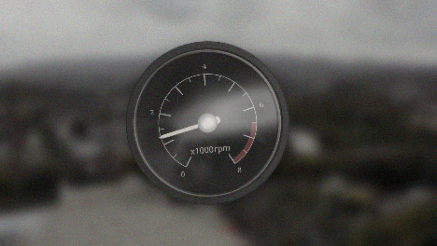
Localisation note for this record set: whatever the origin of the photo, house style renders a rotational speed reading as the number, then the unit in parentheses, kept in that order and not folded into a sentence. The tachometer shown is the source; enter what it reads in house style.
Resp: 1250 (rpm)
